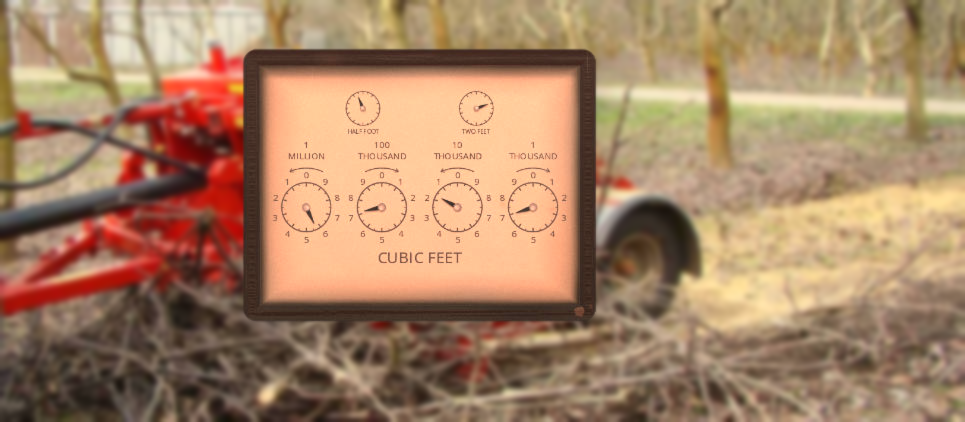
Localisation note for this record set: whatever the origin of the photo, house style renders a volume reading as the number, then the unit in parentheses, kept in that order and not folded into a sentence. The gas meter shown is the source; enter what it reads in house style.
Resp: 571700 (ft³)
